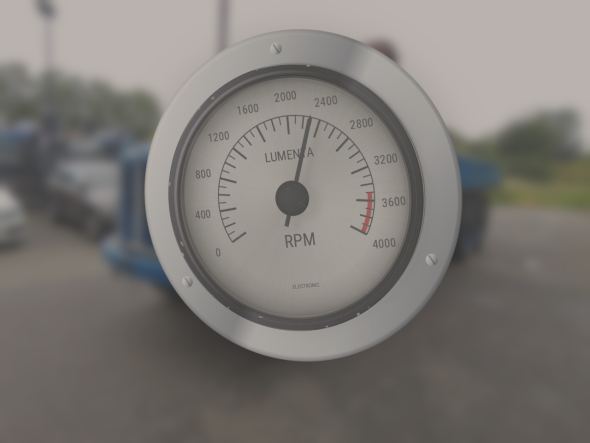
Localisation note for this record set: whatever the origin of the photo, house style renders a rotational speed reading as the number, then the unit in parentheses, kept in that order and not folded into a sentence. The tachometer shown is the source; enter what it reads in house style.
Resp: 2300 (rpm)
